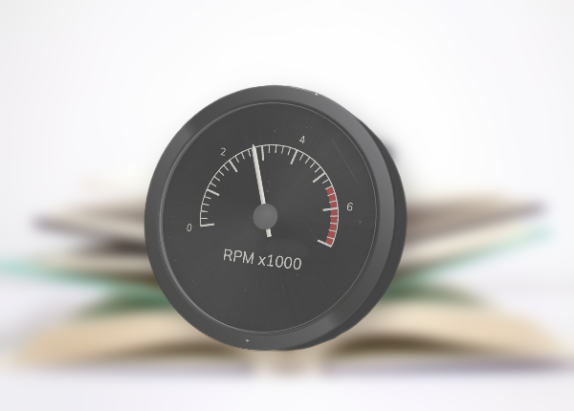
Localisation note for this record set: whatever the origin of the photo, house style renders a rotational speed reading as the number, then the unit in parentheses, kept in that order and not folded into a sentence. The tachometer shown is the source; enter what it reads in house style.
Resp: 2800 (rpm)
